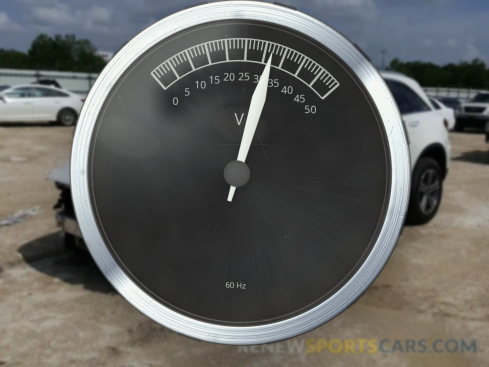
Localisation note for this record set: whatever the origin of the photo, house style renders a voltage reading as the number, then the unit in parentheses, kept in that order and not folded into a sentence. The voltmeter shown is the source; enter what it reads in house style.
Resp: 32 (V)
